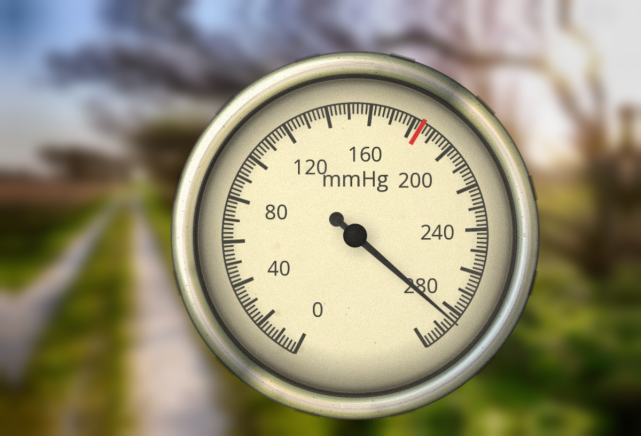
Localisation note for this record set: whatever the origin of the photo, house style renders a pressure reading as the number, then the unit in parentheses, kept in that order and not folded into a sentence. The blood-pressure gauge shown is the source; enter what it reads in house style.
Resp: 284 (mmHg)
